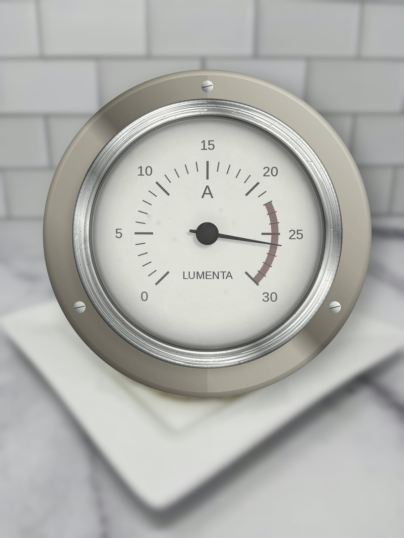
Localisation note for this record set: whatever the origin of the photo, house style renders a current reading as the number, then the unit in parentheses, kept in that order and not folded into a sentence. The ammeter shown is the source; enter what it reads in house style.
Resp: 26 (A)
